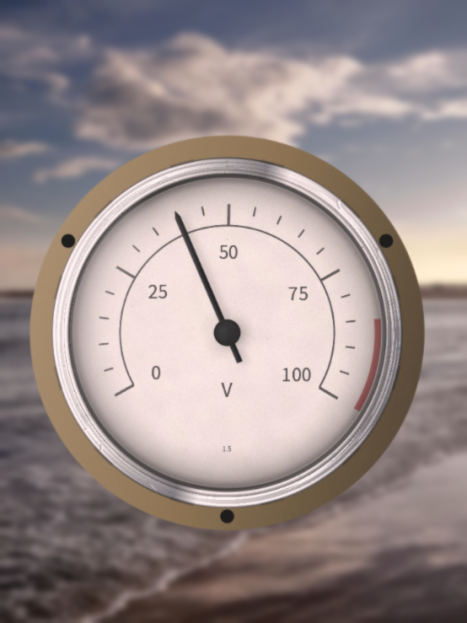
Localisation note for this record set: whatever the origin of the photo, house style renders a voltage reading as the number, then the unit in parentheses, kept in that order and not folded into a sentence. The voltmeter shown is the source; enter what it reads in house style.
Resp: 40 (V)
